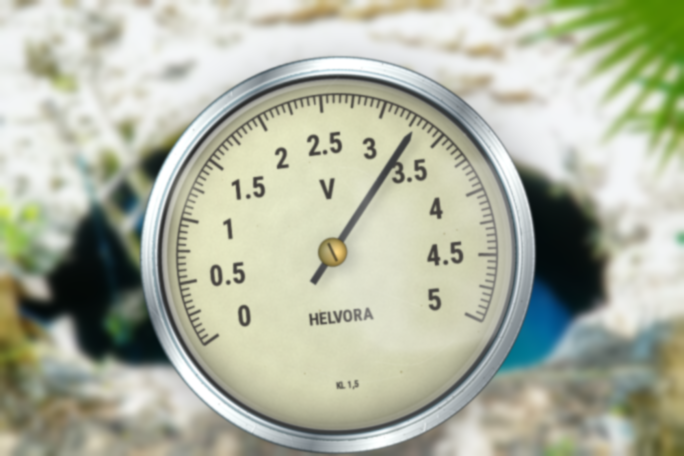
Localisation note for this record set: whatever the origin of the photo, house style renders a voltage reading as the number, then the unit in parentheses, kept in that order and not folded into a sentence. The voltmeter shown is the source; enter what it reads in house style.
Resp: 3.3 (V)
